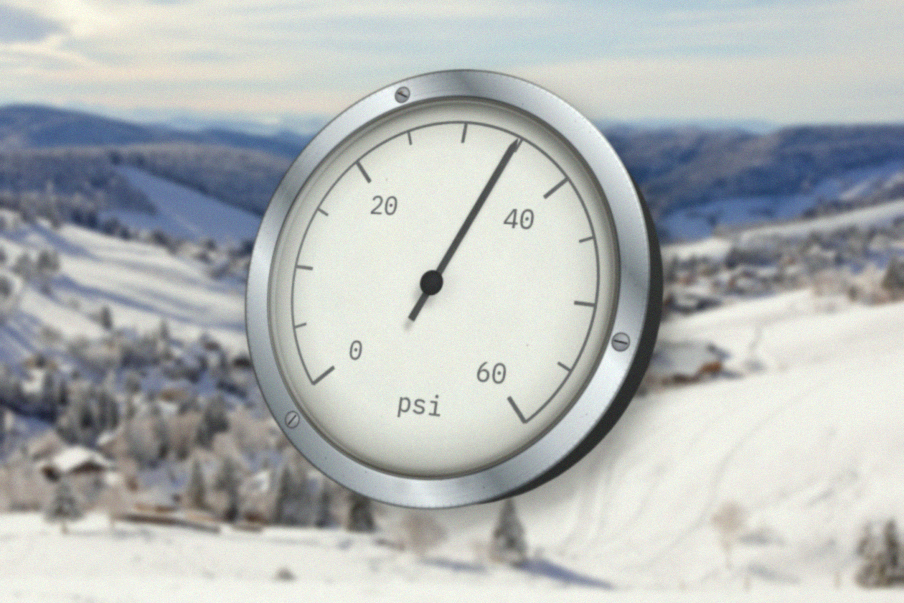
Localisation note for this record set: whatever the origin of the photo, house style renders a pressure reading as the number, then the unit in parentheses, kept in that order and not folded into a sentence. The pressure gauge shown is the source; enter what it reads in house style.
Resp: 35 (psi)
